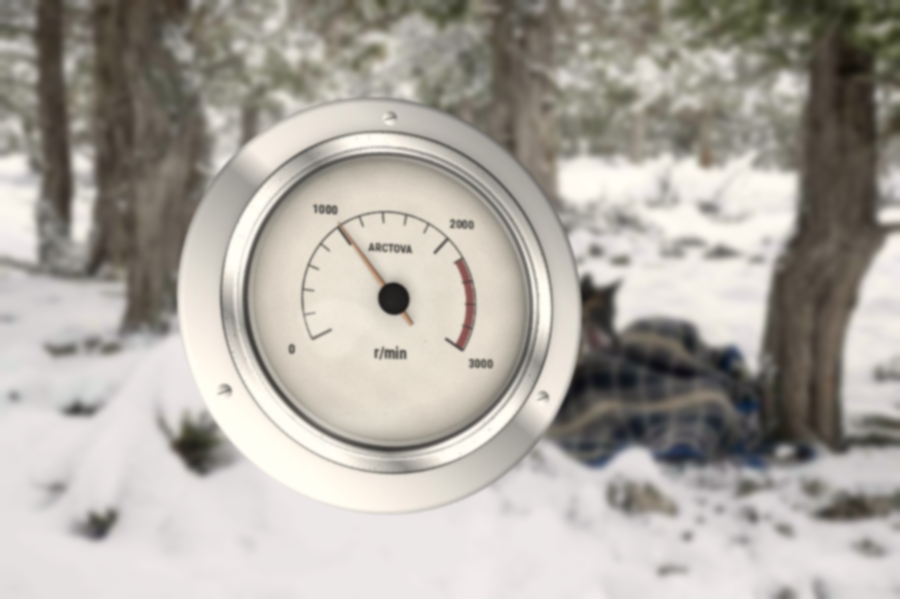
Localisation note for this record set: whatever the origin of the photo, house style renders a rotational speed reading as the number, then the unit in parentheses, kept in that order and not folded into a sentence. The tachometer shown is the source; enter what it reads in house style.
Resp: 1000 (rpm)
